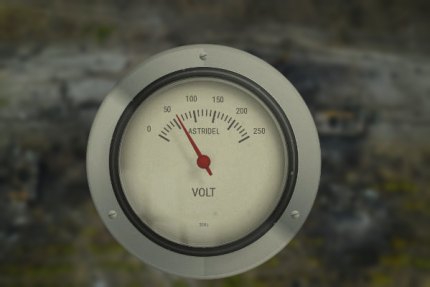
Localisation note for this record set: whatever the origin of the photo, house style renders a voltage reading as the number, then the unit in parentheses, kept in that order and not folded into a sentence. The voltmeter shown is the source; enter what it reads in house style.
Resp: 60 (V)
